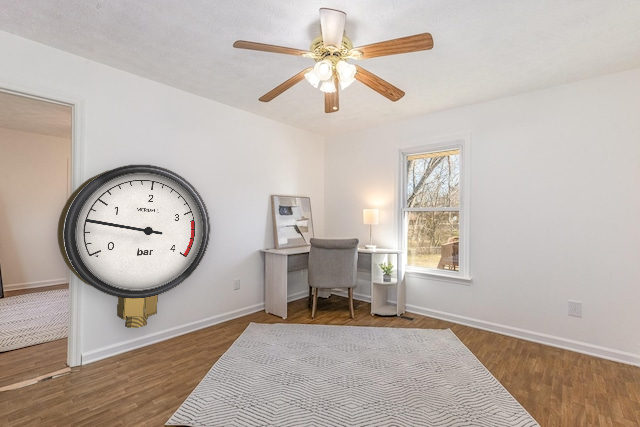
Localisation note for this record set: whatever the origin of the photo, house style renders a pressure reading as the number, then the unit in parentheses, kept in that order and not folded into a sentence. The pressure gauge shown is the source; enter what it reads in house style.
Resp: 0.6 (bar)
